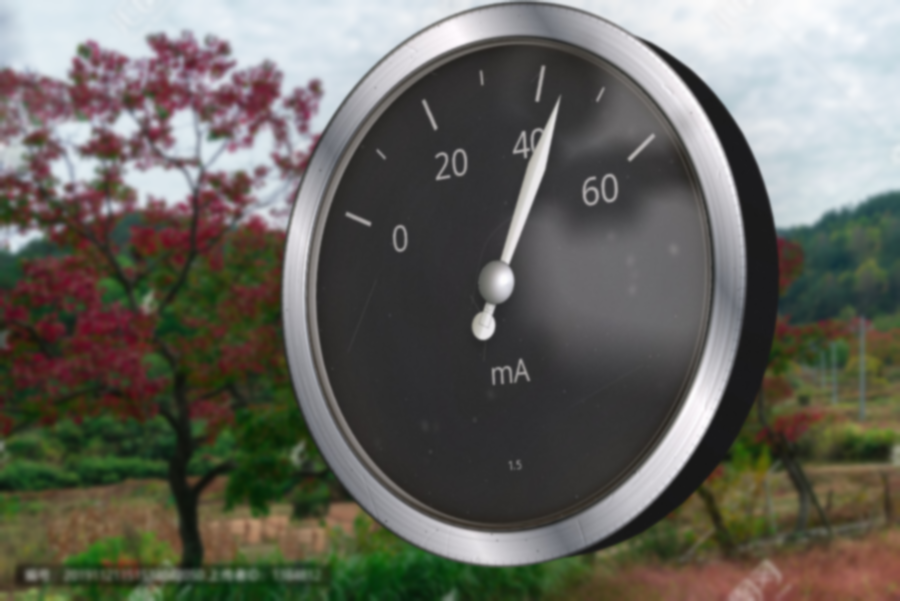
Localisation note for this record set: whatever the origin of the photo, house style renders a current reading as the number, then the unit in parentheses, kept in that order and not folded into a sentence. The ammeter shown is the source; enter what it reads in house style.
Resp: 45 (mA)
